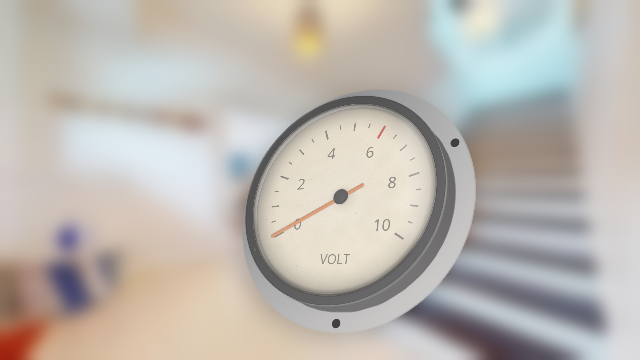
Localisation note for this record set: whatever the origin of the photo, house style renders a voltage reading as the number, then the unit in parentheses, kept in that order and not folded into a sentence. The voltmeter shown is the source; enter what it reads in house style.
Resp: 0 (V)
